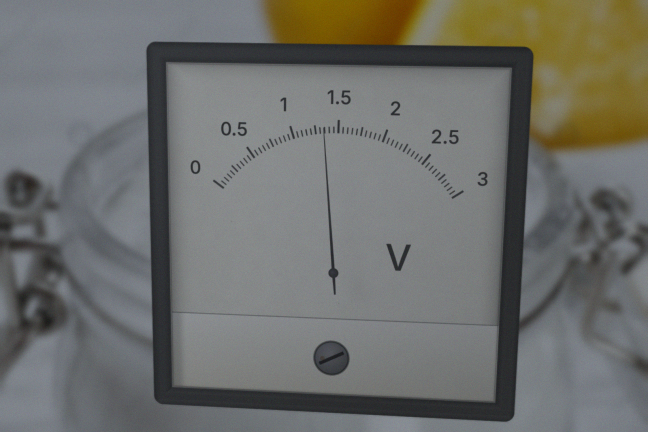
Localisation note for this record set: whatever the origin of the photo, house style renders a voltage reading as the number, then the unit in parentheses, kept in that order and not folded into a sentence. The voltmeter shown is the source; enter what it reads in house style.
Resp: 1.35 (V)
